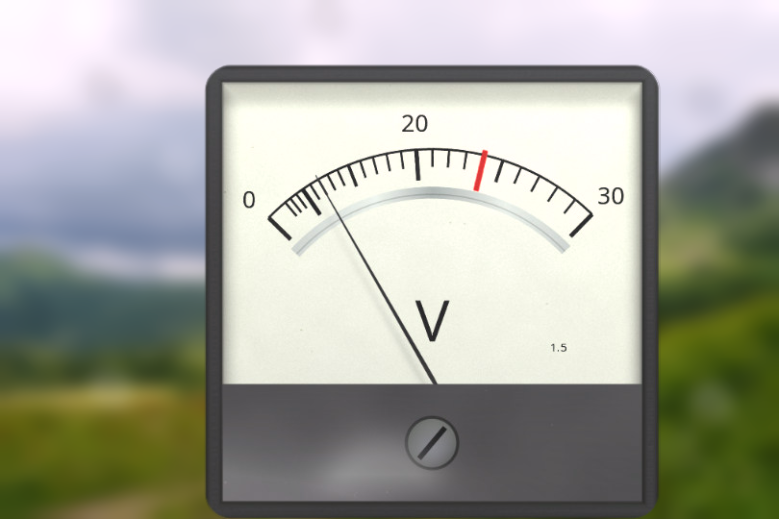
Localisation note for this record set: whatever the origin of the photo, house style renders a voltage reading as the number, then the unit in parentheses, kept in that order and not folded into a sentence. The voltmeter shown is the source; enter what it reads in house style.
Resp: 12 (V)
